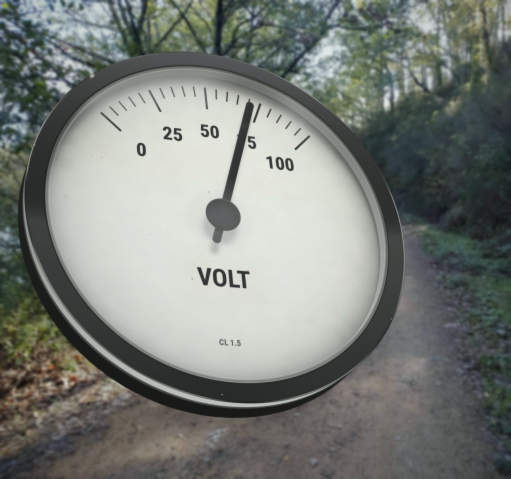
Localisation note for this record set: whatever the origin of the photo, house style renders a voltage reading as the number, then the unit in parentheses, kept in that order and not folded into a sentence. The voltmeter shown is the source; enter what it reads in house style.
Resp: 70 (V)
